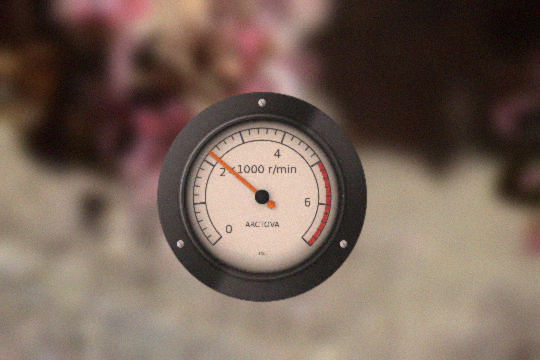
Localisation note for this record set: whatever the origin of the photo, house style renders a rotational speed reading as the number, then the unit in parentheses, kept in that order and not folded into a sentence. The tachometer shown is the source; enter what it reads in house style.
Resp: 2200 (rpm)
